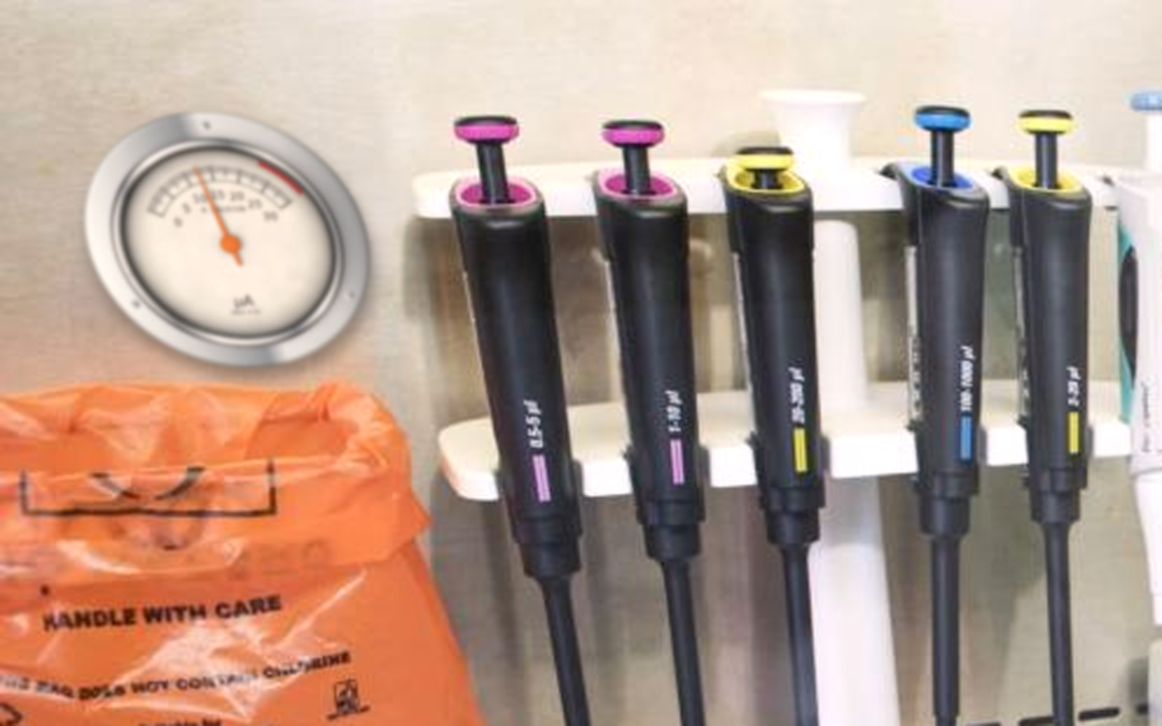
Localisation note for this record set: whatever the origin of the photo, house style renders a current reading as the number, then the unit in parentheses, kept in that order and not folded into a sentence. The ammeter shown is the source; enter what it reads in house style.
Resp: 12.5 (µA)
